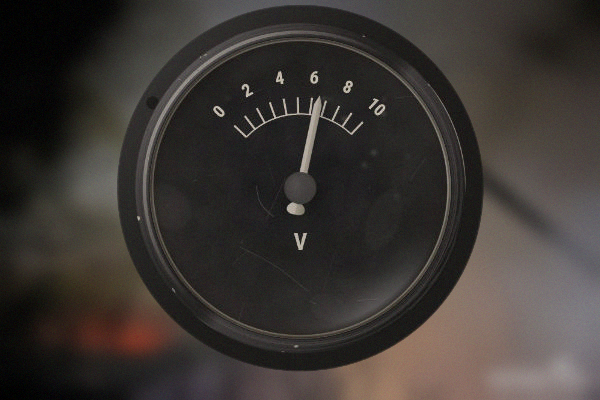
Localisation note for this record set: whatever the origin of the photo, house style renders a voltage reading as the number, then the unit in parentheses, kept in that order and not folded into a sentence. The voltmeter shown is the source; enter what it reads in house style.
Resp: 6.5 (V)
